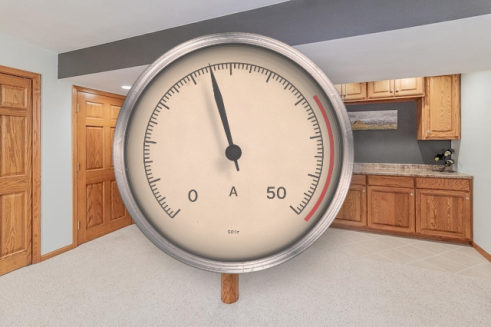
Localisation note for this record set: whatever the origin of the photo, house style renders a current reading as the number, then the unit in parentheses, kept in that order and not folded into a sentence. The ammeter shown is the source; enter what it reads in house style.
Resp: 22.5 (A)
